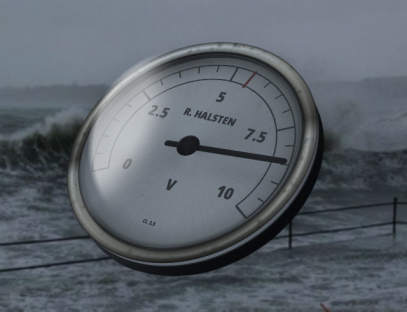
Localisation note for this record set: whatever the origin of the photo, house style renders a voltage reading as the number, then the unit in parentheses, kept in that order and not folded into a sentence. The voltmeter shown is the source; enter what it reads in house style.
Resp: 8.5 (V)
